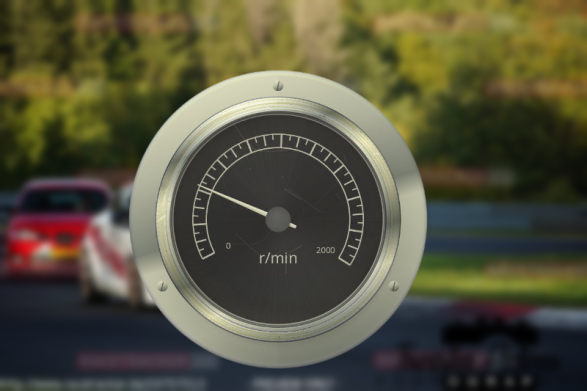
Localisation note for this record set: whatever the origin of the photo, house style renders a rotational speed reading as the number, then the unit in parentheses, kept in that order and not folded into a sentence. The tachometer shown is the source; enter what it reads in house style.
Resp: 425 (rpm)
